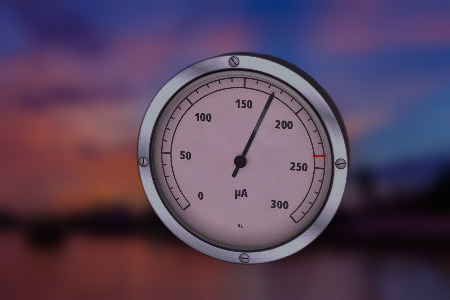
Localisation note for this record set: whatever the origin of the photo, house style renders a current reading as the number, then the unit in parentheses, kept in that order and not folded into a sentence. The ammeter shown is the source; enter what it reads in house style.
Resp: 175 (µA)
